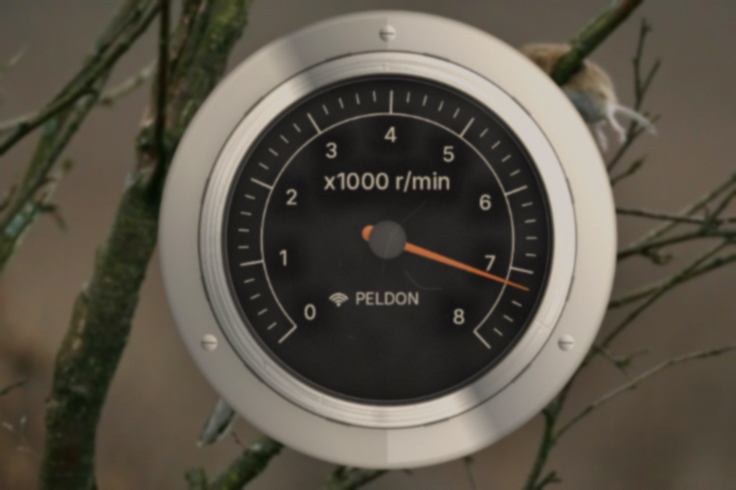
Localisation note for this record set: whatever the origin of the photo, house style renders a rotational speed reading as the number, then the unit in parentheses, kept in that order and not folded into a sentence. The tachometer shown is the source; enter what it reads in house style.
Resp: 7200 (rpm)
